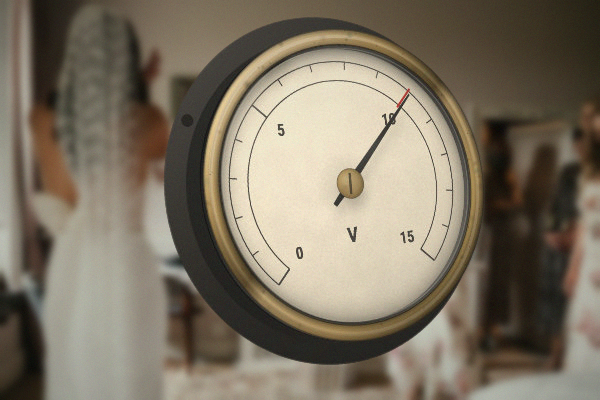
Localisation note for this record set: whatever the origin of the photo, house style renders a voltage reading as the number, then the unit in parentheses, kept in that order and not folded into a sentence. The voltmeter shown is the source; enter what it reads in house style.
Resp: 10 (V)
